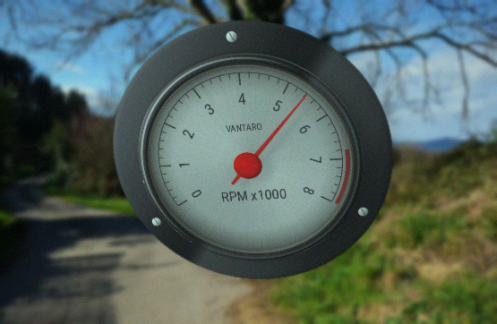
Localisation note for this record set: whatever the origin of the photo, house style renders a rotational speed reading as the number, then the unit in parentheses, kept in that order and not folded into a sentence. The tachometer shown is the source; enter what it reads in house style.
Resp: 5400 (rpm)
